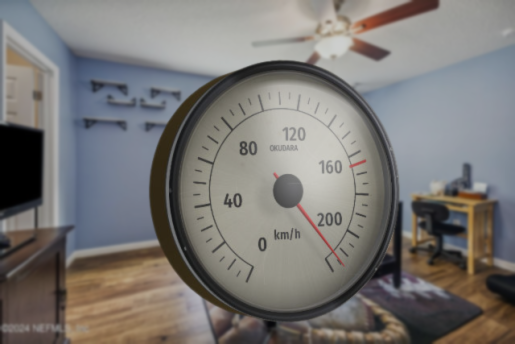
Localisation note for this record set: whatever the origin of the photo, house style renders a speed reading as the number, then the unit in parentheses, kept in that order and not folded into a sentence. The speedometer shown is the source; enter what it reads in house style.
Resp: 215 (km/h)
